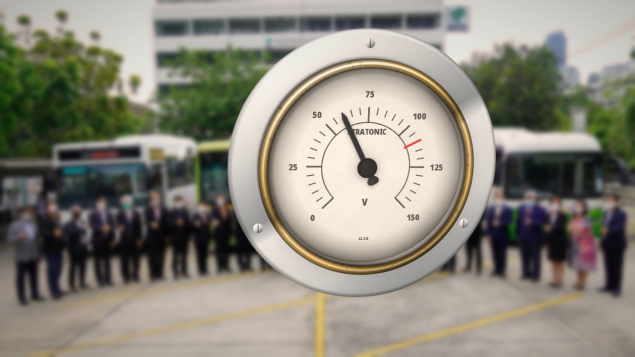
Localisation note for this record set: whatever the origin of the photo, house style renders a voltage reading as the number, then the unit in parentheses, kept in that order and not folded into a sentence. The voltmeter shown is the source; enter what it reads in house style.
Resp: 60 (V)
